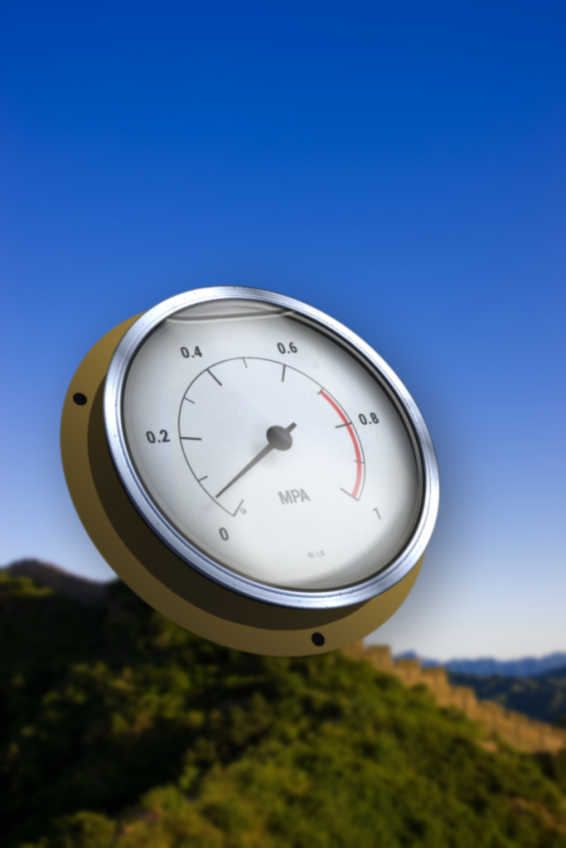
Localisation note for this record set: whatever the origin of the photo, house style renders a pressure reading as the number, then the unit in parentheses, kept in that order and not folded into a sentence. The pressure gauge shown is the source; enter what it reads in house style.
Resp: 0.05 (MPa)
